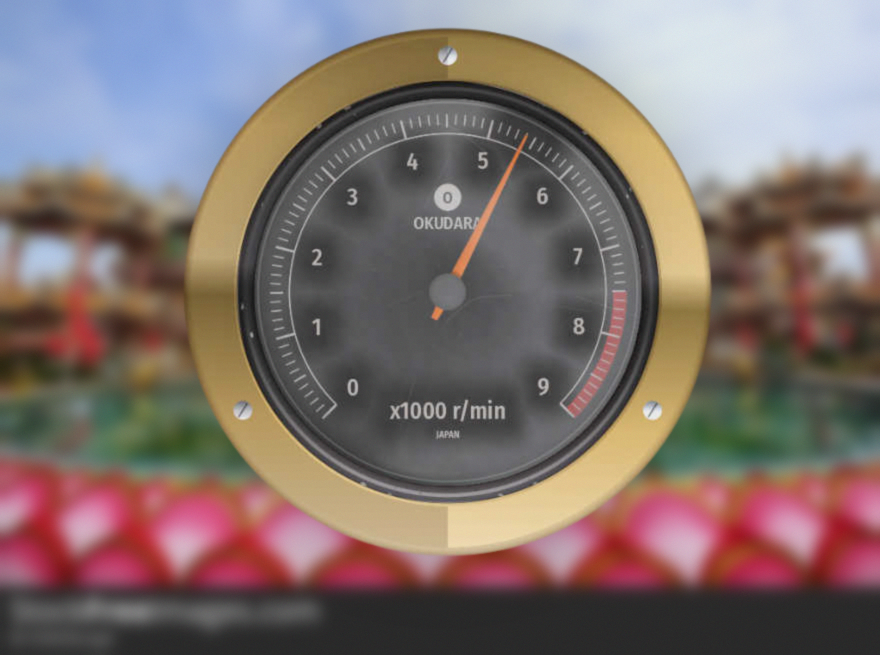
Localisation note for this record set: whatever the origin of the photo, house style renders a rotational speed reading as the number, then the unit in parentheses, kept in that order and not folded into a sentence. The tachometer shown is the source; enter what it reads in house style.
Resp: 5400 (rpm)
